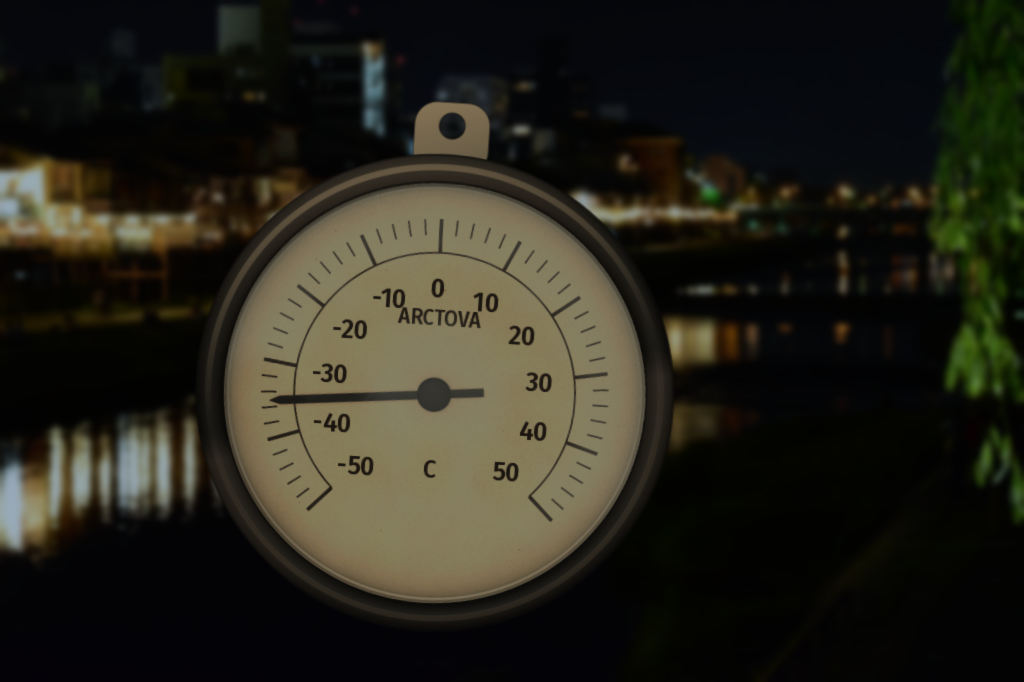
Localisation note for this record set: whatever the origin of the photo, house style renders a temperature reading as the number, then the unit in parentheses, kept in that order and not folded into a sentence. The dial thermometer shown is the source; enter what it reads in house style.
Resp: -35 (°C)
